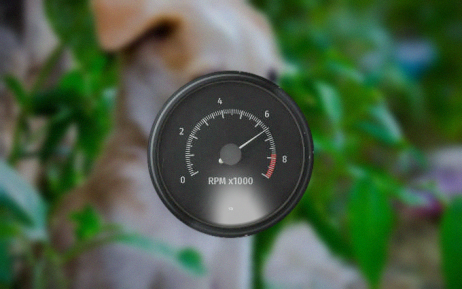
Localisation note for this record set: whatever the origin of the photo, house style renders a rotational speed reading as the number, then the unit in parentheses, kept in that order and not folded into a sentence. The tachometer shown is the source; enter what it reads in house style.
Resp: 6500 (rpm)
